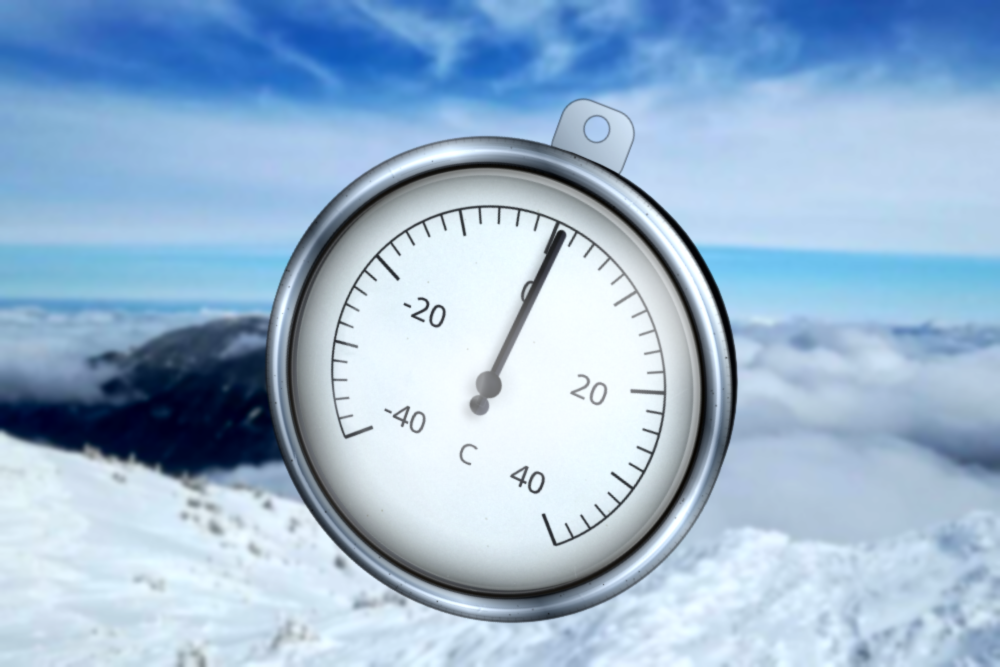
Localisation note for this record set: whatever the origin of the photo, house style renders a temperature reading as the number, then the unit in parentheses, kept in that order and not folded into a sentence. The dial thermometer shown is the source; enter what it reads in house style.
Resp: 1 (°C)
